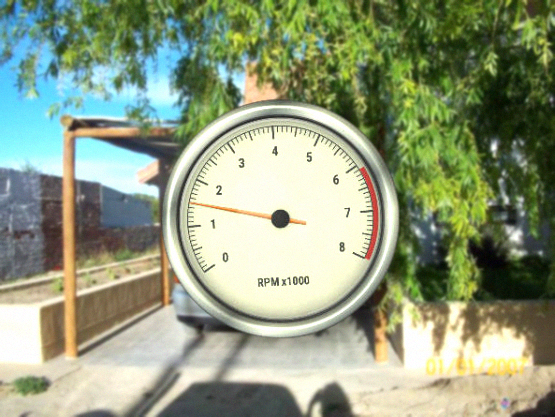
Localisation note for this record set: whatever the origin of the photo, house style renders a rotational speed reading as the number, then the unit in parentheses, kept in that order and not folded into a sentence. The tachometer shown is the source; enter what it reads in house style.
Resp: 1500 (rpm)
